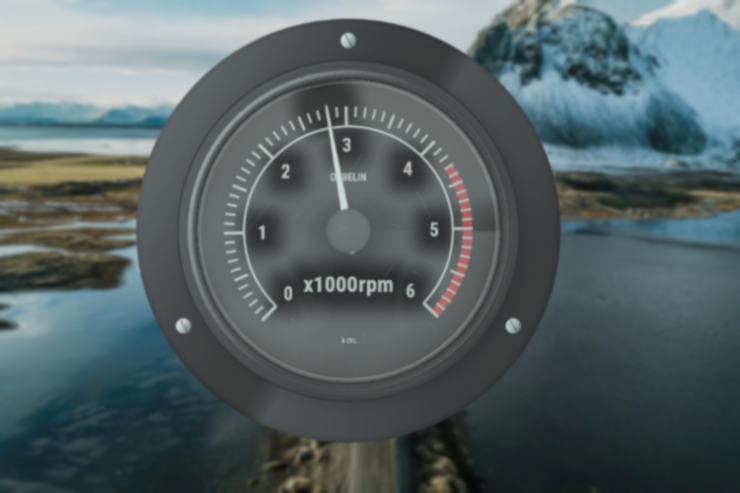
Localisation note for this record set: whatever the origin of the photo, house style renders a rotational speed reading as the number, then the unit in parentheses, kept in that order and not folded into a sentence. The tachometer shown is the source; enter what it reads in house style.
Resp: 2800 (rpm)
